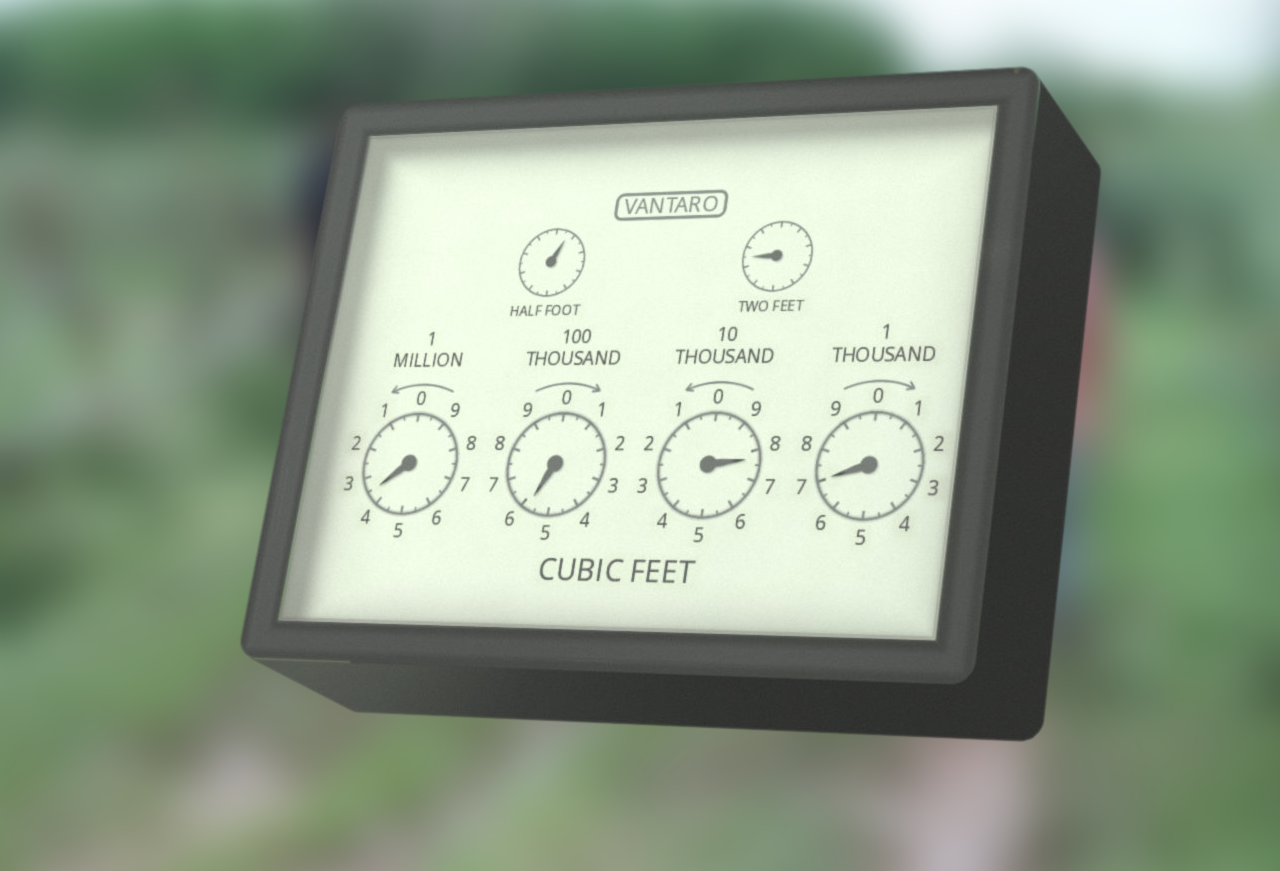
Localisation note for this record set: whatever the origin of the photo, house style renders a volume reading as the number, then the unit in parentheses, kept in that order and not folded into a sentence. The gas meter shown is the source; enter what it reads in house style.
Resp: 357700 (ft³)
